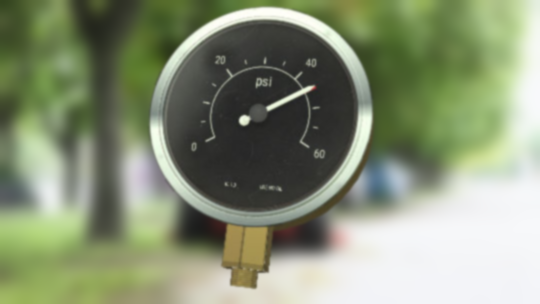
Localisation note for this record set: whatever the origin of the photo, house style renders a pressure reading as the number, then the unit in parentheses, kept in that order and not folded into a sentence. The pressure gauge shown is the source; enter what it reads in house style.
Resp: 45 (psi)
